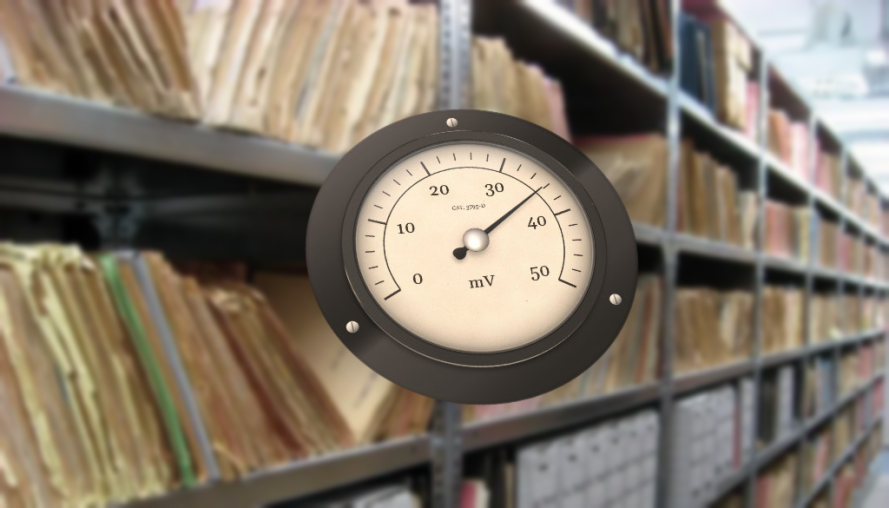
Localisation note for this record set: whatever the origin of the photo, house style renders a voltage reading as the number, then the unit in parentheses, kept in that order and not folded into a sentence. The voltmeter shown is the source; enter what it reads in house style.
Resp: 36 (mV)
